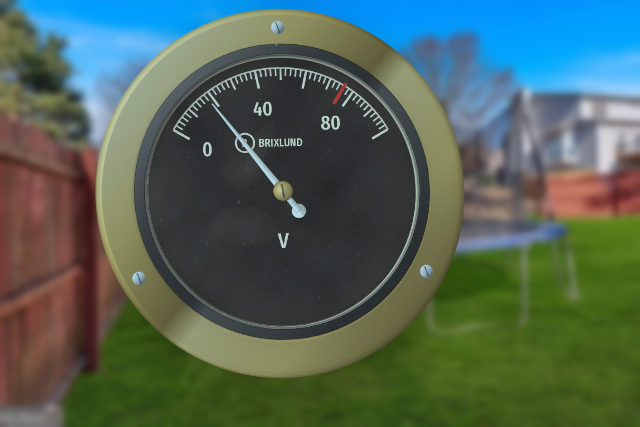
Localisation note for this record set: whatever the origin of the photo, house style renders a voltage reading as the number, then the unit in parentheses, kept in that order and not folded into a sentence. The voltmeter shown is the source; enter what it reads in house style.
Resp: 18 (V)
